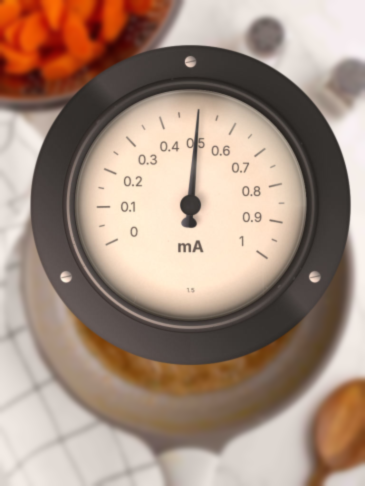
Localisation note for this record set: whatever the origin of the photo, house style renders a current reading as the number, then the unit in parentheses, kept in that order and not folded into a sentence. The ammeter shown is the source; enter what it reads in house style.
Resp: 0.5 (mA)
